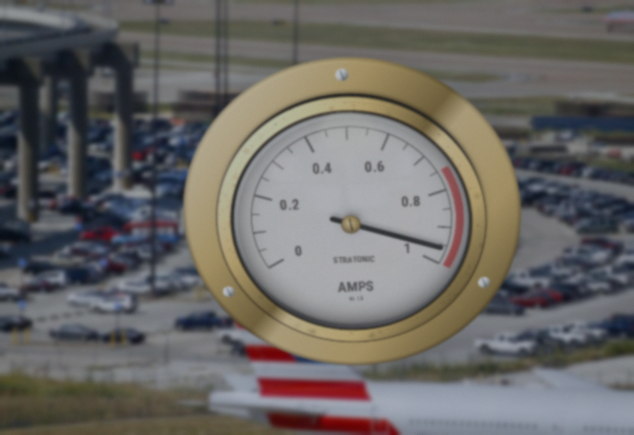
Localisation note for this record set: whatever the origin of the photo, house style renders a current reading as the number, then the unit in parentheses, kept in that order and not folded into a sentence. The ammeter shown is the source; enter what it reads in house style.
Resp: 0.95 (A)
